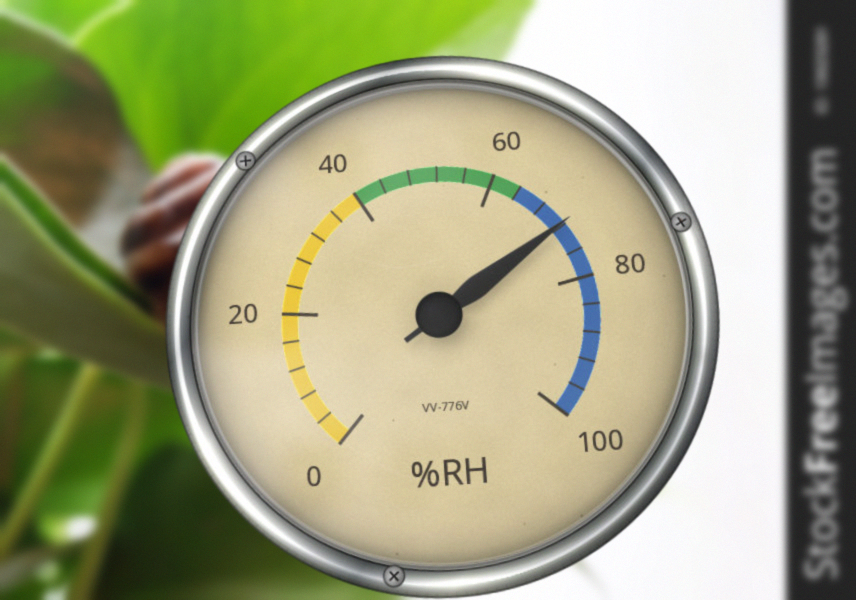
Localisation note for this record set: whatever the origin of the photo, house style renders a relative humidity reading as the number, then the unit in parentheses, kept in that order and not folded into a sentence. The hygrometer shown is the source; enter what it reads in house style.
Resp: 72 (%)
